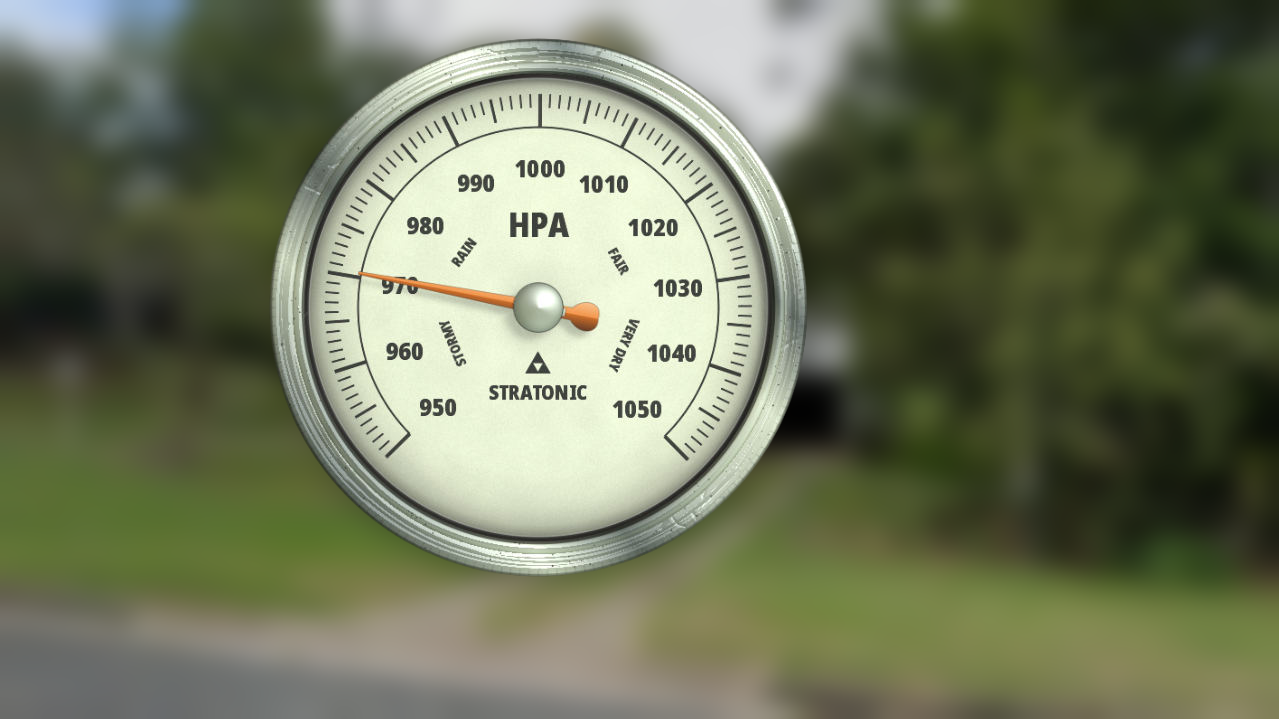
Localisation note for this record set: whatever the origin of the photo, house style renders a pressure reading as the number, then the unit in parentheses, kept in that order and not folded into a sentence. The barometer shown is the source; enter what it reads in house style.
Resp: 970.5 (hPa)
